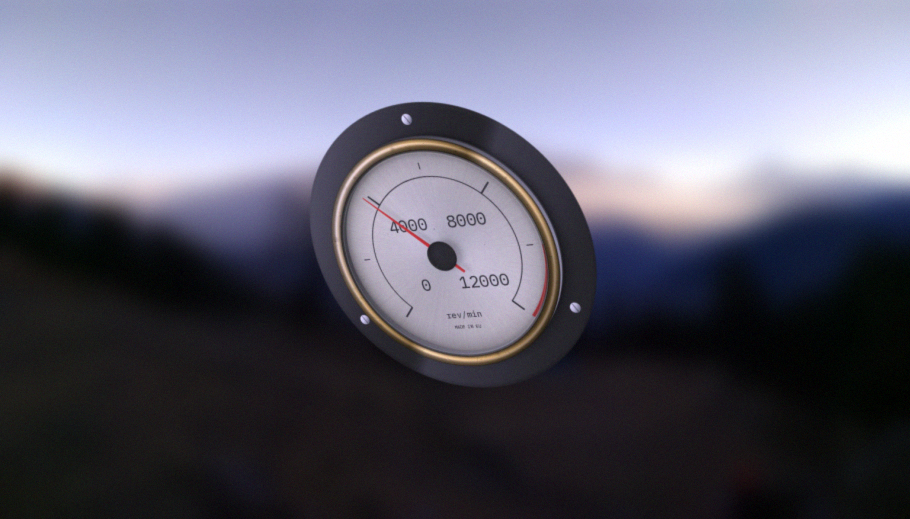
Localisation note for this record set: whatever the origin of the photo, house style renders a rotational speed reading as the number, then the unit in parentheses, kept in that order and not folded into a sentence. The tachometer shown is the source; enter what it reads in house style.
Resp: 4000 (rpm)
